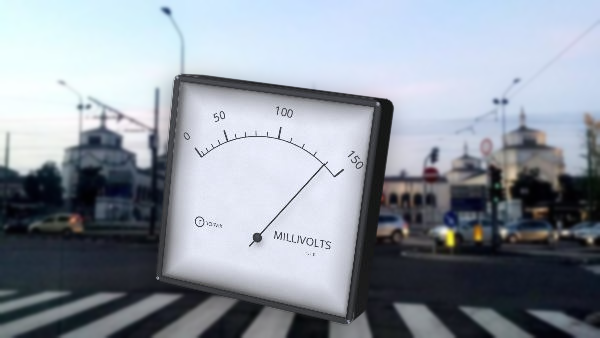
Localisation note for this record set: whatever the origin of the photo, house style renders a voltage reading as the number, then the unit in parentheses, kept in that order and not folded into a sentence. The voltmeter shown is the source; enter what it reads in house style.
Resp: 140 (mV)
